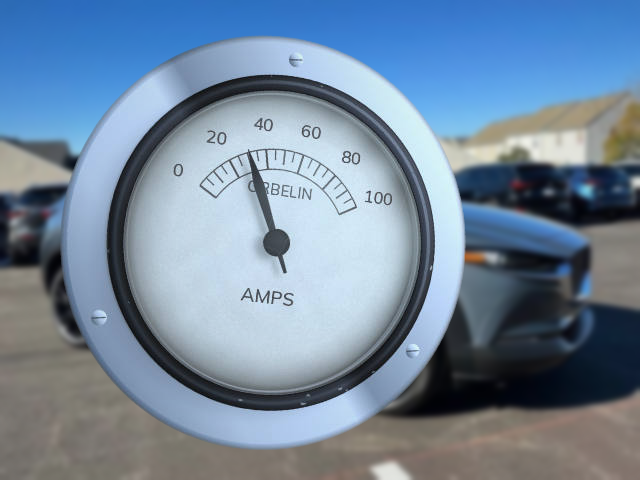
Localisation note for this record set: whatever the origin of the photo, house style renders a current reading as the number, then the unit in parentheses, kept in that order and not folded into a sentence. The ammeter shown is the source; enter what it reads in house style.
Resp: 30 (A)
